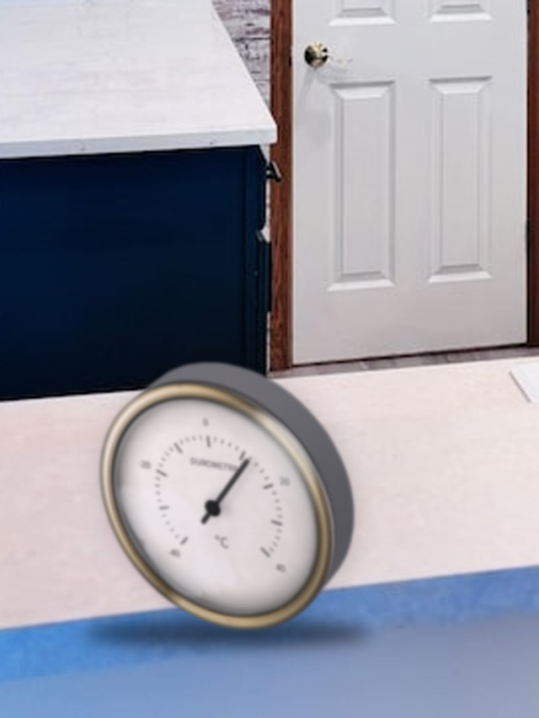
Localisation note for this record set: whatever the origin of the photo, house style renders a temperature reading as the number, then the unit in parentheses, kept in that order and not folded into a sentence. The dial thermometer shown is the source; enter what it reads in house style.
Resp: 12 (°C)
